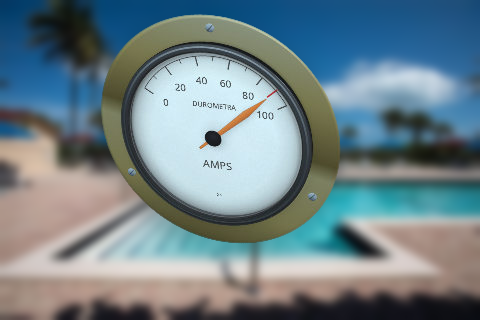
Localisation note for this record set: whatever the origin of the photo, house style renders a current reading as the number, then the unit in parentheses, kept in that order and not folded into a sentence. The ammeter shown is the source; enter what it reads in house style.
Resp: 90 (A)
